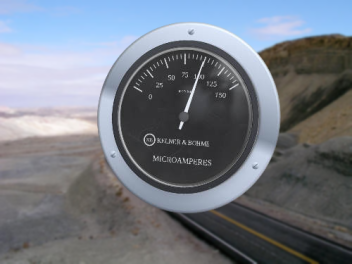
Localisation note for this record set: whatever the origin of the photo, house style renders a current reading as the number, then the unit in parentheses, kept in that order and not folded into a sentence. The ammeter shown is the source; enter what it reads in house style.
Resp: 100 (µA)
